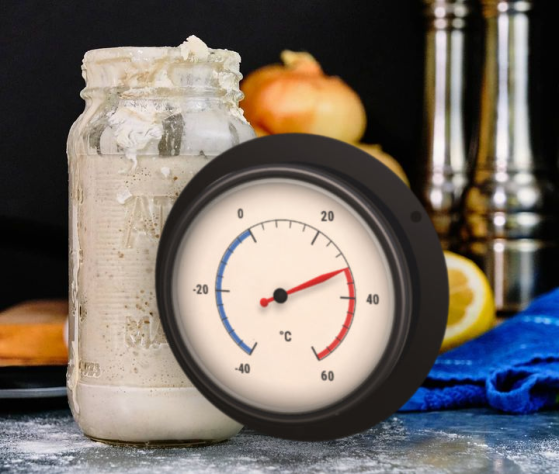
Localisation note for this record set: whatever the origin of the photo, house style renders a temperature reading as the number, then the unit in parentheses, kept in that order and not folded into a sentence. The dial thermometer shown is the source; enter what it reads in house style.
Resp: 32 (°C)
